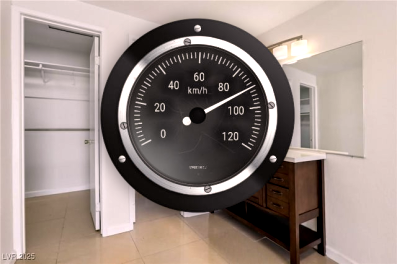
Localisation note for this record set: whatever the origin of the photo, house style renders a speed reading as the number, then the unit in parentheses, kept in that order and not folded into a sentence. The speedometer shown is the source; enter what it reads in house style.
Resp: 90 (km/h)
